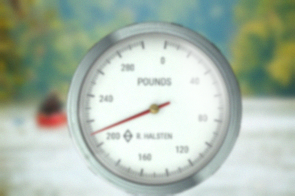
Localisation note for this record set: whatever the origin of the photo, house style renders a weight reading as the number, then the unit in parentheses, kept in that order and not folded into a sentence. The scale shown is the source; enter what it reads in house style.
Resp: 210 (lb)
